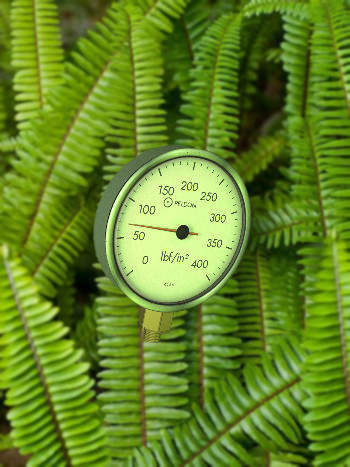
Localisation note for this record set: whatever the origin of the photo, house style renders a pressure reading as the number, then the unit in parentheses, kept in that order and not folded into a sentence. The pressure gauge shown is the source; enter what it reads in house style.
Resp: 70 (psi)
